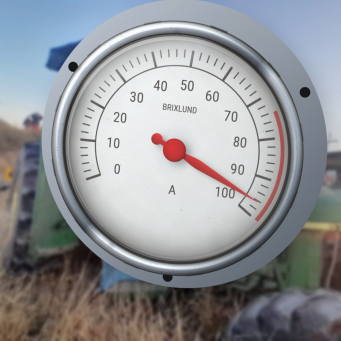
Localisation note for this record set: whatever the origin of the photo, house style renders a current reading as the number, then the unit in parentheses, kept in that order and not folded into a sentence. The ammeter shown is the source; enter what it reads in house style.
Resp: 96 (A)
